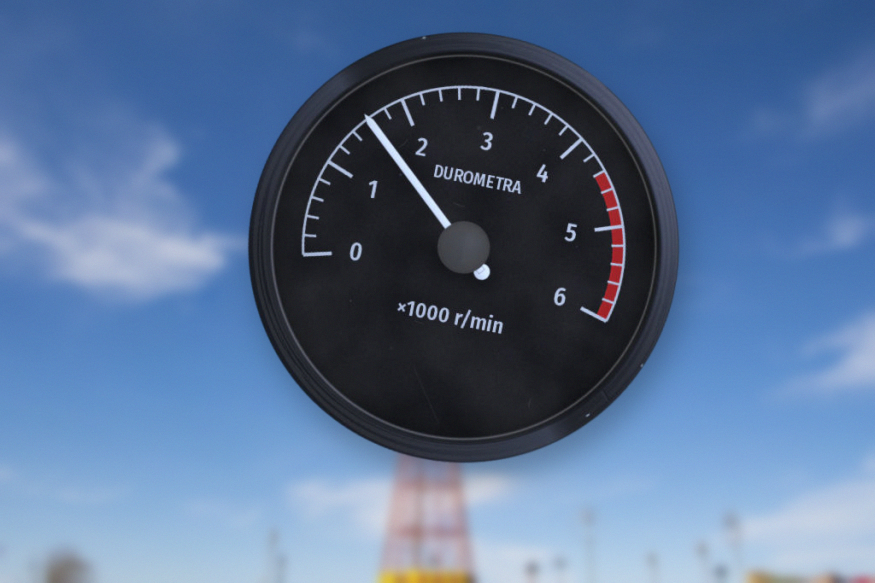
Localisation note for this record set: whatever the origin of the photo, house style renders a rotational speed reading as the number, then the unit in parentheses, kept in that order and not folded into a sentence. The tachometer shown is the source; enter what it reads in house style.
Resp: 1600 (rpm)
